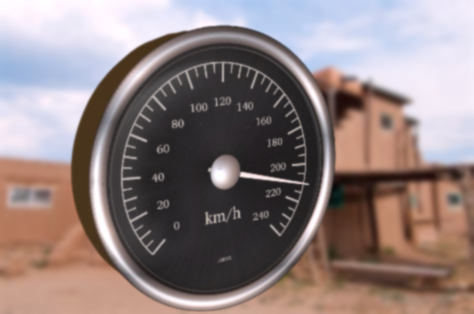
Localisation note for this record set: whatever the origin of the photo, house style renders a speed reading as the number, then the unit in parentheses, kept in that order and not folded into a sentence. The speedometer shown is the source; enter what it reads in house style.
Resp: 210 (km/h)
